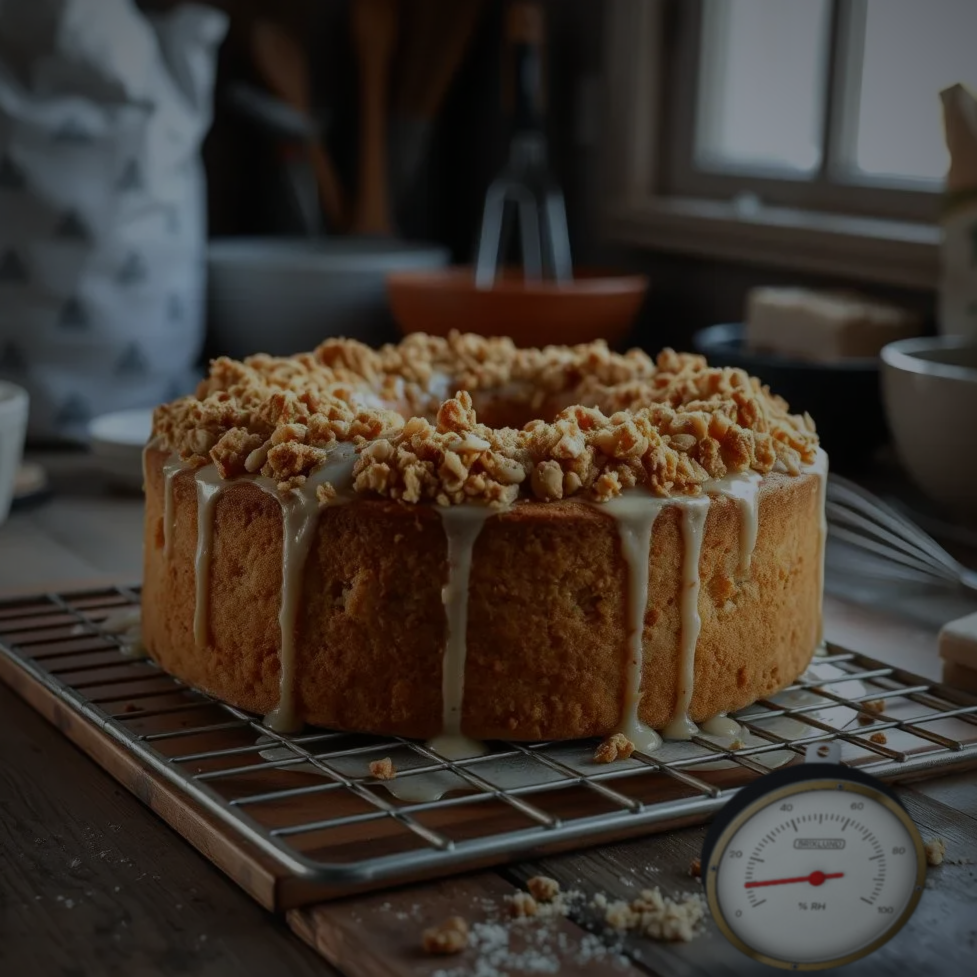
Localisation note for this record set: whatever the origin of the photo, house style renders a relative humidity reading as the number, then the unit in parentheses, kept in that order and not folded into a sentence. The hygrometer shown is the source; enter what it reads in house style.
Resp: 10 (%)
